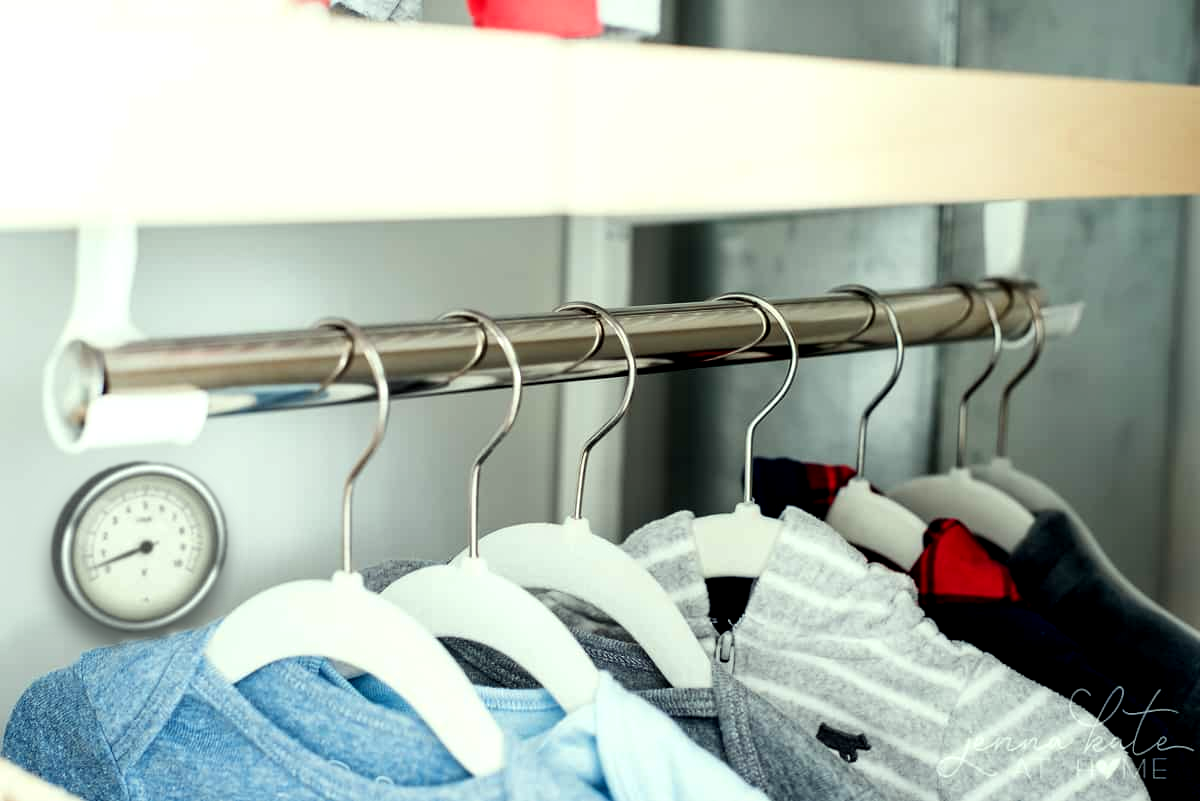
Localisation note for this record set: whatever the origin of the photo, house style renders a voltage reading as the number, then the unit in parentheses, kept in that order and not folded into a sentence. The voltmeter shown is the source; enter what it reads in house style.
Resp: 0.5 (V)
